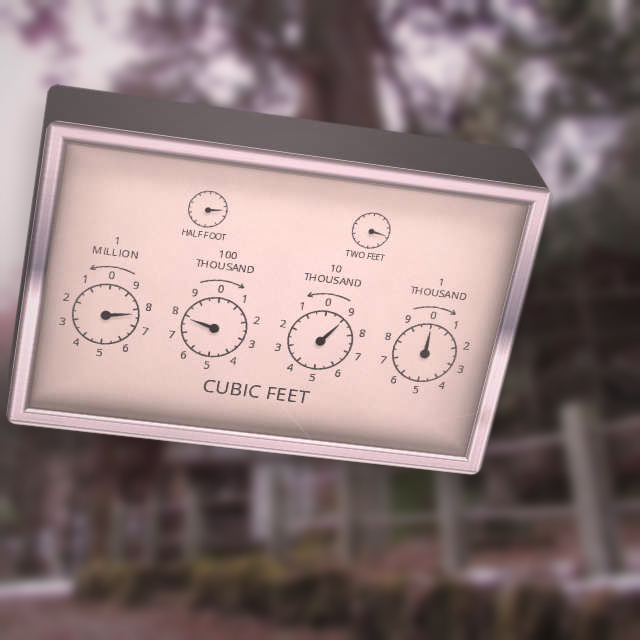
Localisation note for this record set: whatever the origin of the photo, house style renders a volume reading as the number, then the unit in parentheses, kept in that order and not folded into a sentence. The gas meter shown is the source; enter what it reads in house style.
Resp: 779000 (ft³)
